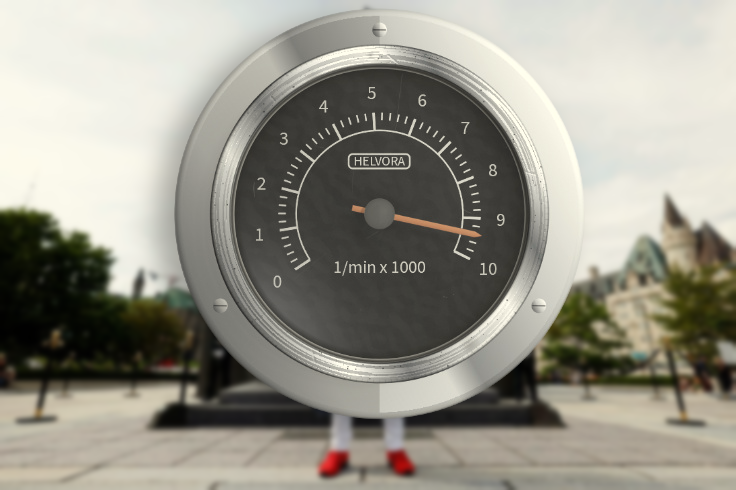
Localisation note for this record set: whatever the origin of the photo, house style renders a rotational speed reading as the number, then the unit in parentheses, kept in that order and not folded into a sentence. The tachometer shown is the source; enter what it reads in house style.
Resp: 9400 (rpm)
